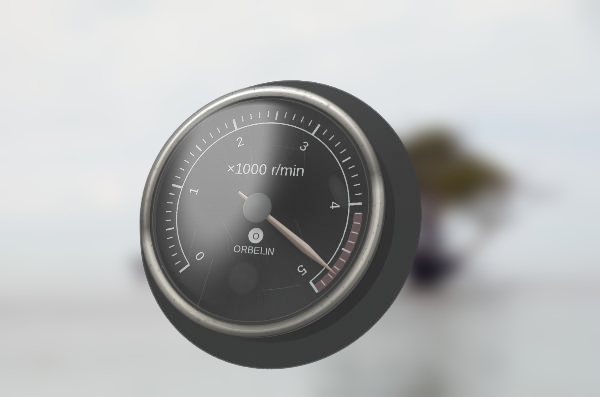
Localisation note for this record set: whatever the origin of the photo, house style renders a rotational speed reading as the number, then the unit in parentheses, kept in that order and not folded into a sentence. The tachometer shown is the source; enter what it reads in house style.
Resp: 4750 (rpm)
